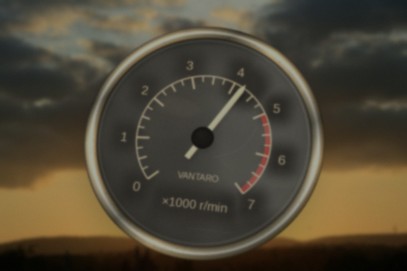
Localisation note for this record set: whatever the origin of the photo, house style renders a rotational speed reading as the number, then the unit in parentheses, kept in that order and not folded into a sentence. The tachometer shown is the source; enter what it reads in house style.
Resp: 4250 (rpm)
